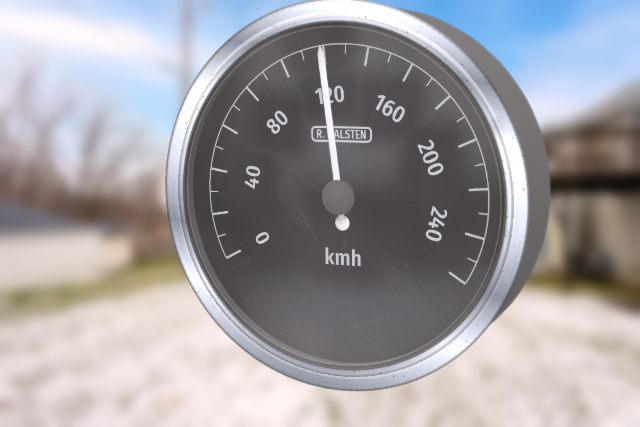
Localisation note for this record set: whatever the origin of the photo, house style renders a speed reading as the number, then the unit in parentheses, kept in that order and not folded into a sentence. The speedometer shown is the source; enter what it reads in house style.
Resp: 120 (km/h)
